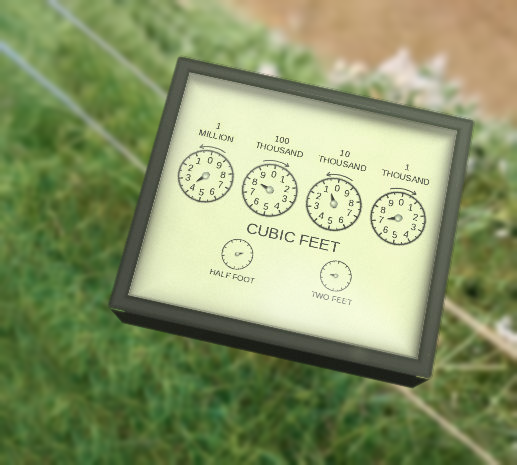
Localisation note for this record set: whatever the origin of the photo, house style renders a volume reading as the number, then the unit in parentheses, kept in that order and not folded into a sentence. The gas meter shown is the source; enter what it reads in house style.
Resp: 380700 (ft³)
